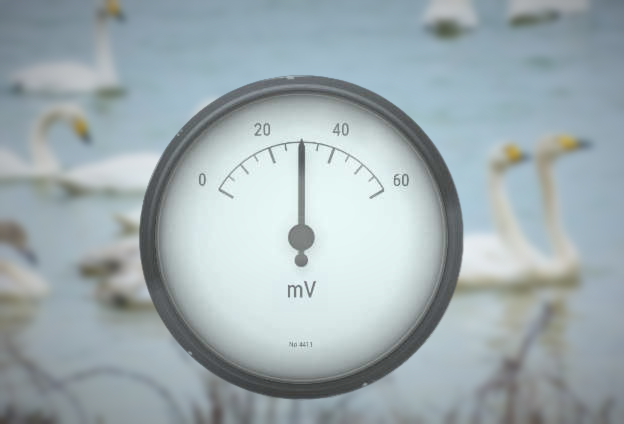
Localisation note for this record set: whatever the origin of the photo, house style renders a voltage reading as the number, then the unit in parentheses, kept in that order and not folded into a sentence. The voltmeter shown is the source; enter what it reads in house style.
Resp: 30 (mV)
